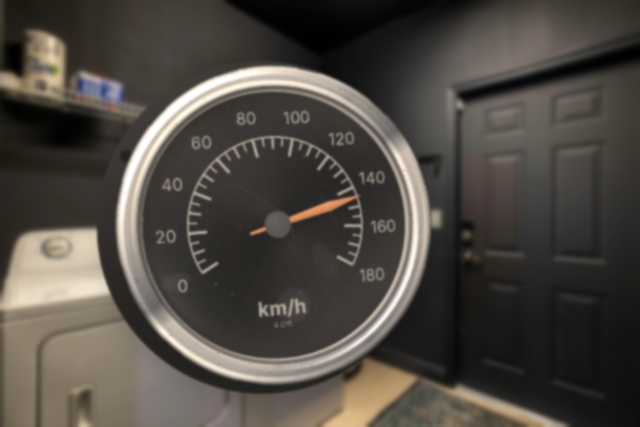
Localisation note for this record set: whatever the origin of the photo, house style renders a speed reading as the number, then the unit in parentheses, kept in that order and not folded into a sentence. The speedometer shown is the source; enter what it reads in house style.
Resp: 145 (km/h)
